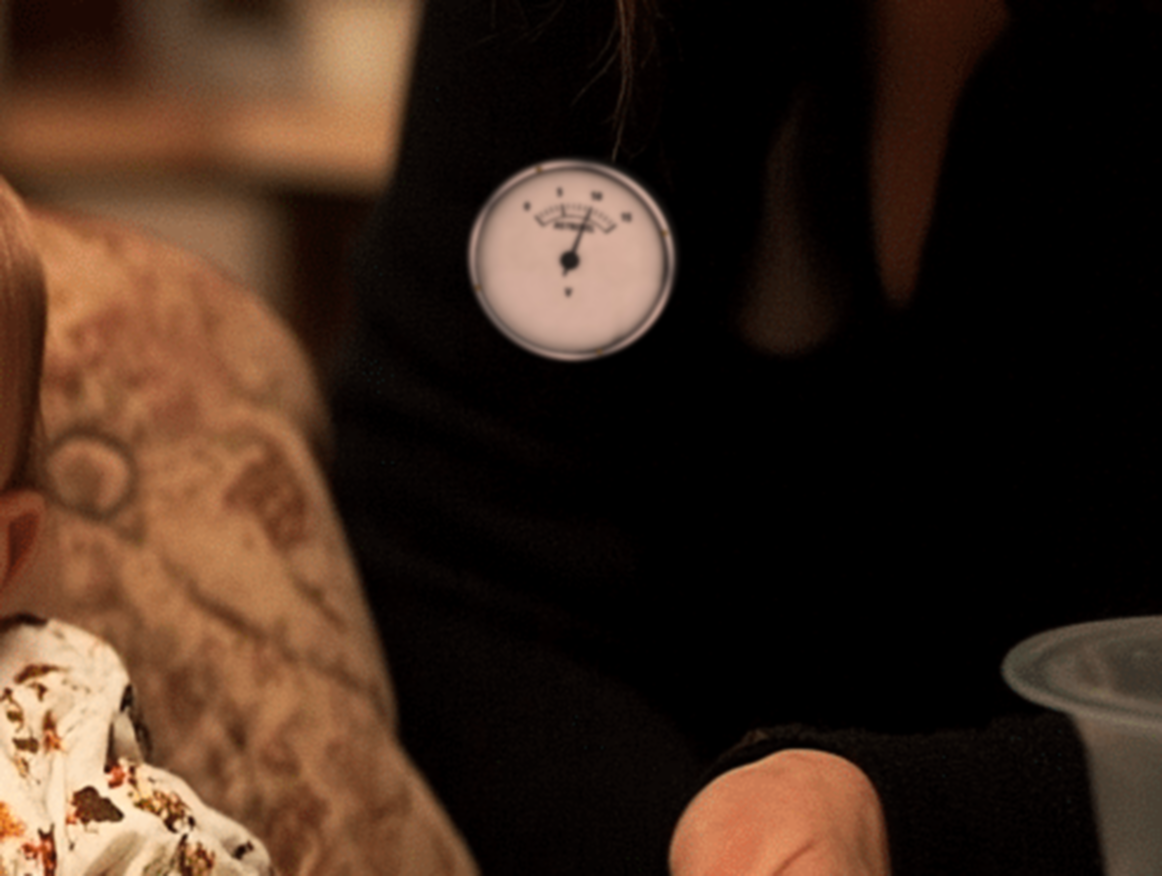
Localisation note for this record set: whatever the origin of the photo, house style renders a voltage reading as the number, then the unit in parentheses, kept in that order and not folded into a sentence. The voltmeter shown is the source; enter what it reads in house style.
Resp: 10 (V)
